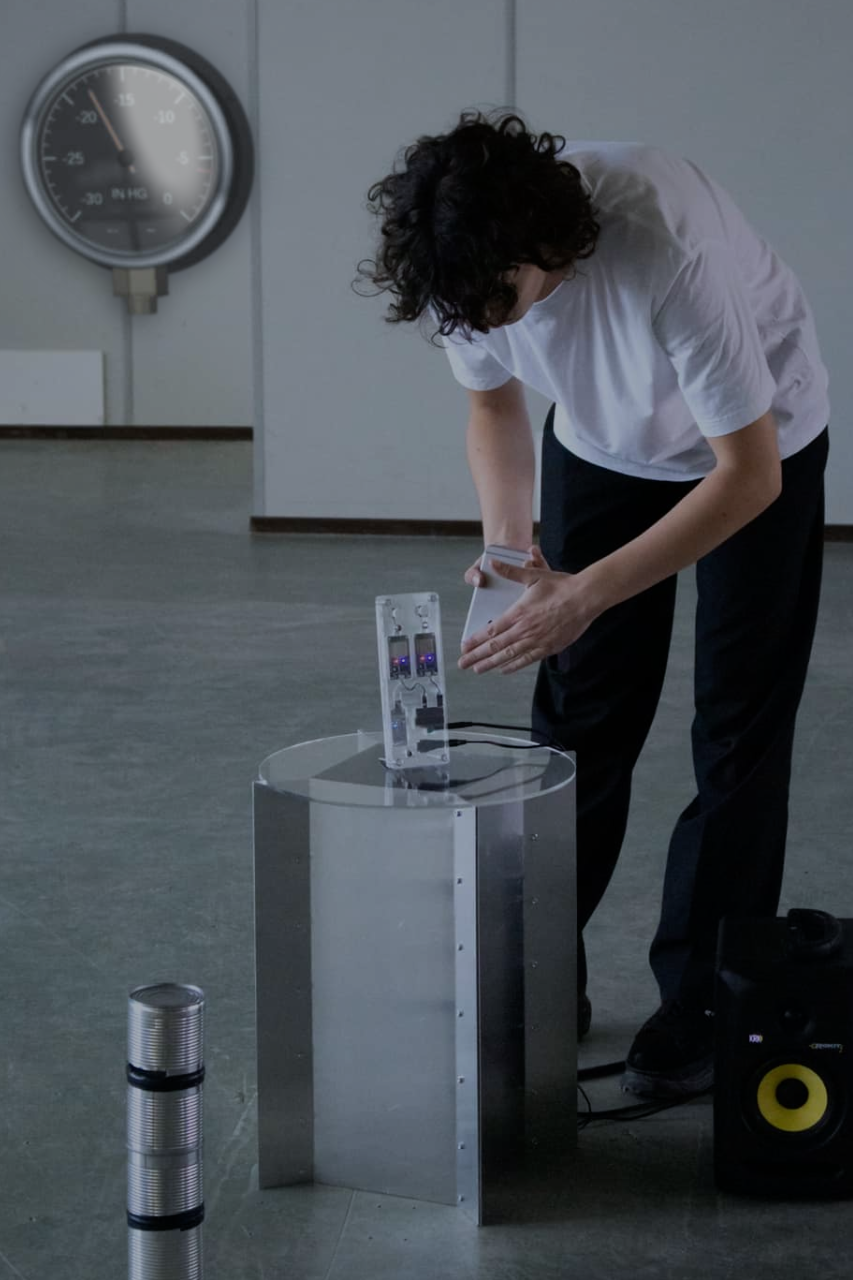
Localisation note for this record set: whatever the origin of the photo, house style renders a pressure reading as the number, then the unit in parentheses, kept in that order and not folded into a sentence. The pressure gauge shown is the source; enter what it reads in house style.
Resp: -18 (inHg)
